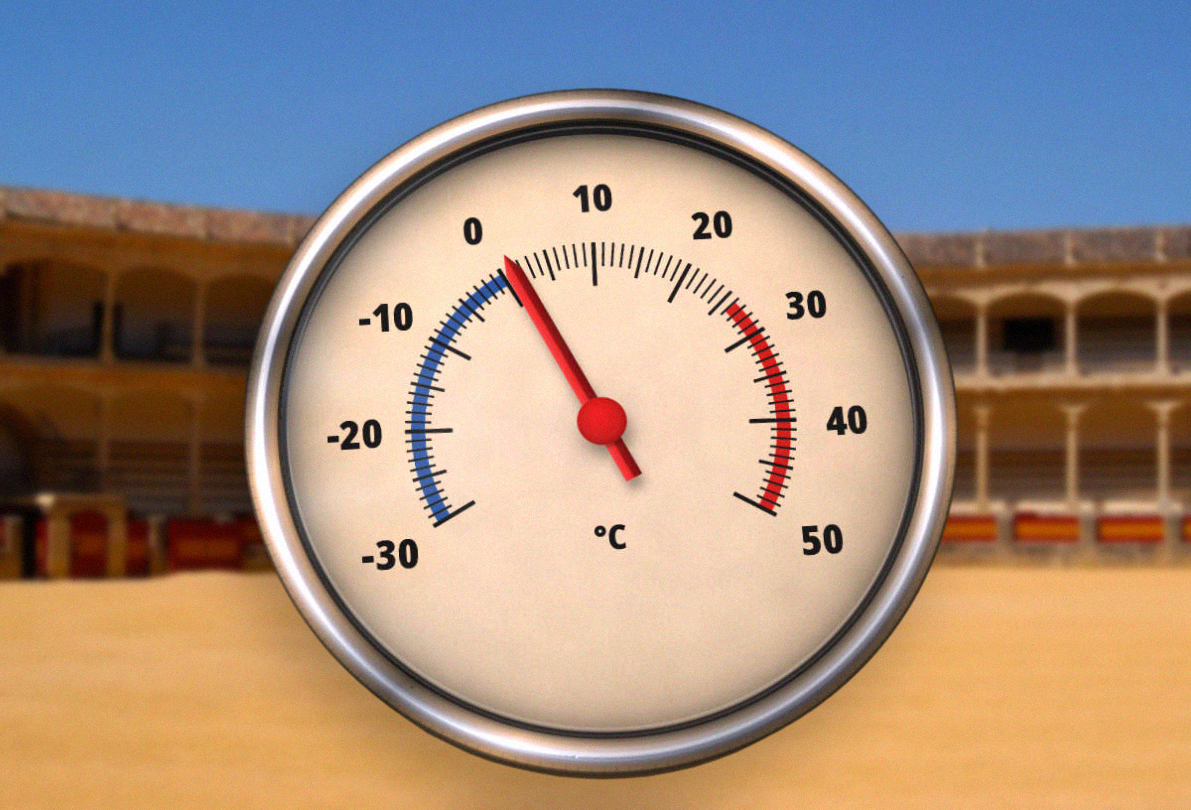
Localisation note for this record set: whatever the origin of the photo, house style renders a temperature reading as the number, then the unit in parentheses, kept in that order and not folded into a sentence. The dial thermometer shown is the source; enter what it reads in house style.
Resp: 1 (°C)
